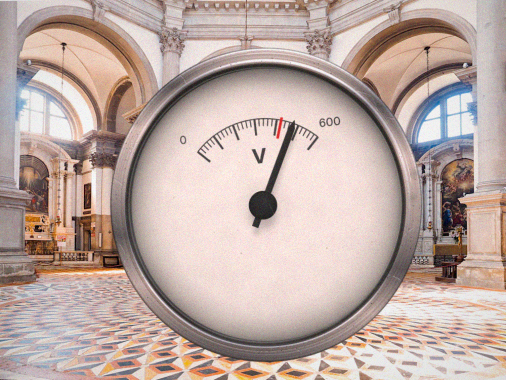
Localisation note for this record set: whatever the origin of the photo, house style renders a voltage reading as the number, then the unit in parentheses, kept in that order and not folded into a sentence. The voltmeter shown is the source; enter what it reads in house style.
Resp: 480 (V)
